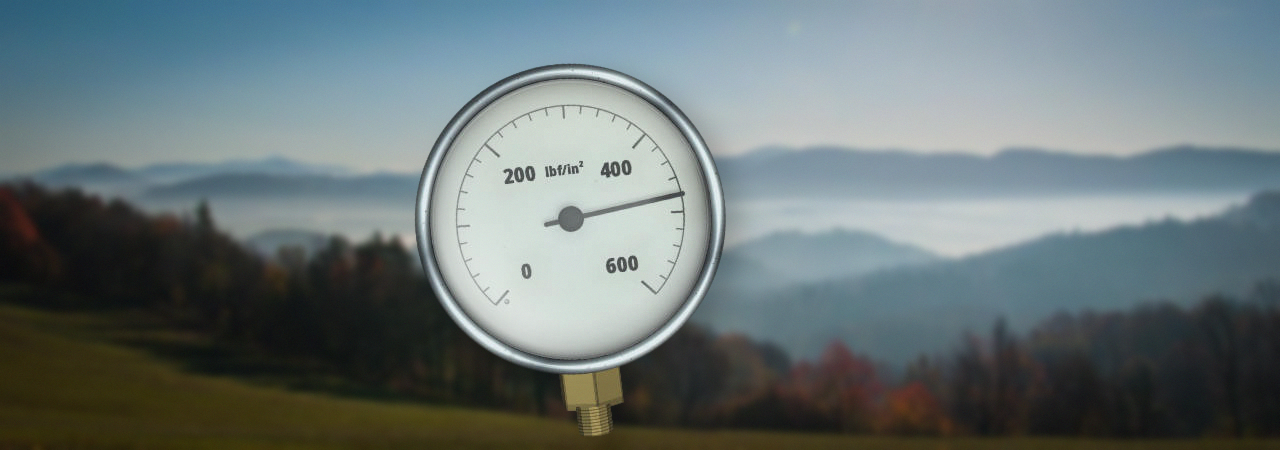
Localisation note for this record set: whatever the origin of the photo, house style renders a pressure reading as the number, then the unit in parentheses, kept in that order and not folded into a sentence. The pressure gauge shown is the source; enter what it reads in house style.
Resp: 480 (psi)
